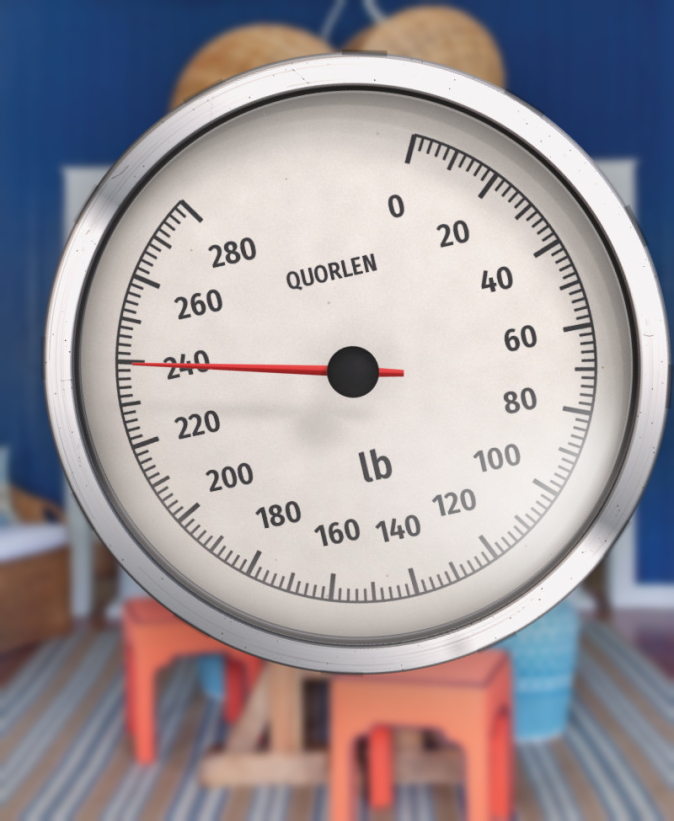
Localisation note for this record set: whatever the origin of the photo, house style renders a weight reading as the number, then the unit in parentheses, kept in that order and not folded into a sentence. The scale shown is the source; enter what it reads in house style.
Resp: 240 (lb)
